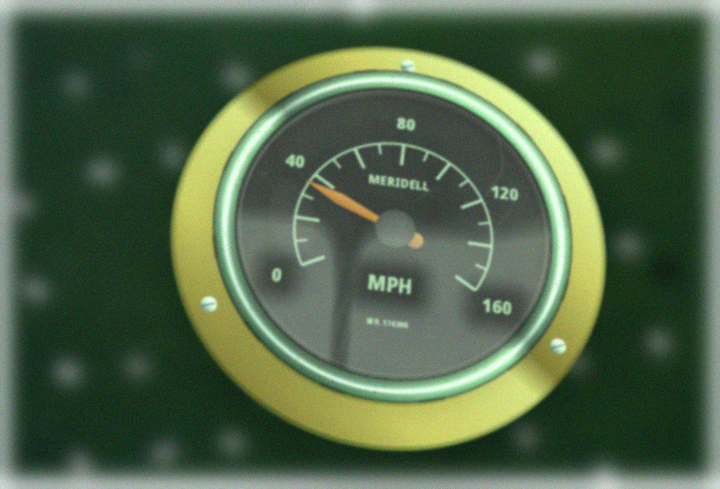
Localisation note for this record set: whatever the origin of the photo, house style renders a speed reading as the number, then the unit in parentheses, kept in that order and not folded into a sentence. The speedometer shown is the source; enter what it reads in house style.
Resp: 35 (mph)
